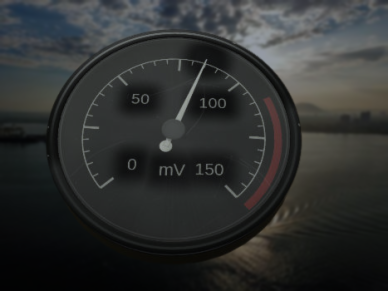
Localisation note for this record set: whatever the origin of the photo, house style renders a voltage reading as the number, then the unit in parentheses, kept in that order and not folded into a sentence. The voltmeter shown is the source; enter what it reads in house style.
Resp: 85 (mV)
